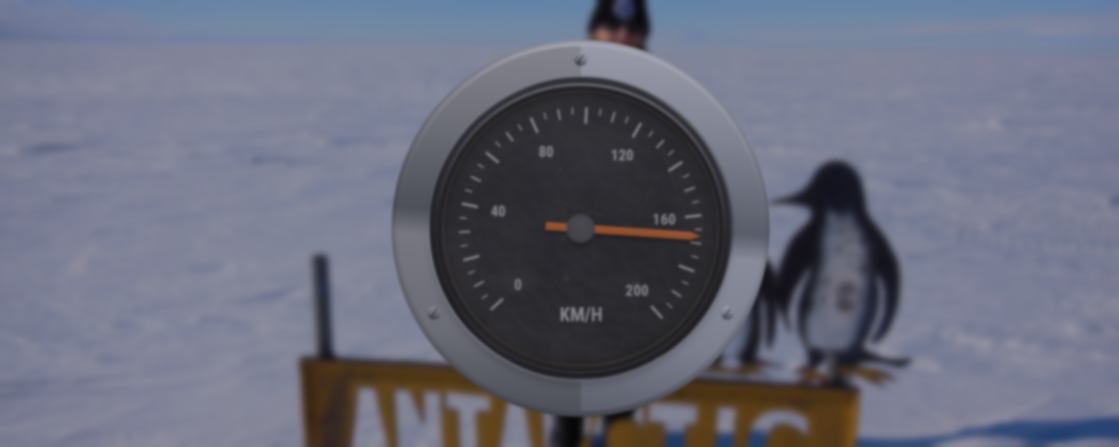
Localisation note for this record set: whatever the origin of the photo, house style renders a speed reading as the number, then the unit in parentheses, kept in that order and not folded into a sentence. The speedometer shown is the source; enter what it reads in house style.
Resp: 167.5 (km/h)
